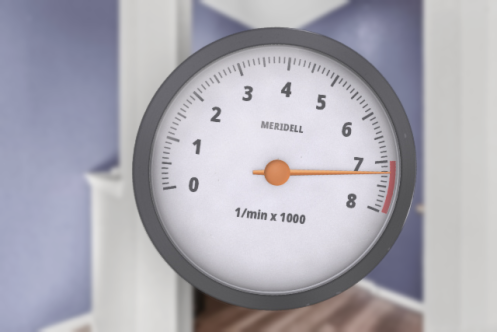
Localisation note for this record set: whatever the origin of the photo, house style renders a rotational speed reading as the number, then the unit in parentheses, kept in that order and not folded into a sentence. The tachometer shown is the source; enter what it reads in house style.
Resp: 7200 (rpm)
